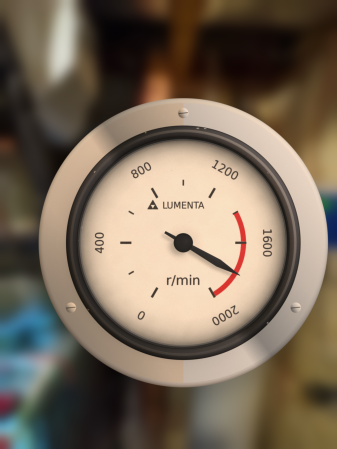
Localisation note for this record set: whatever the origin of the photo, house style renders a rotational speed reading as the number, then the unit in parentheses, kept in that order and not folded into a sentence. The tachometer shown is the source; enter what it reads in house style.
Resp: 1800 (rpm)
